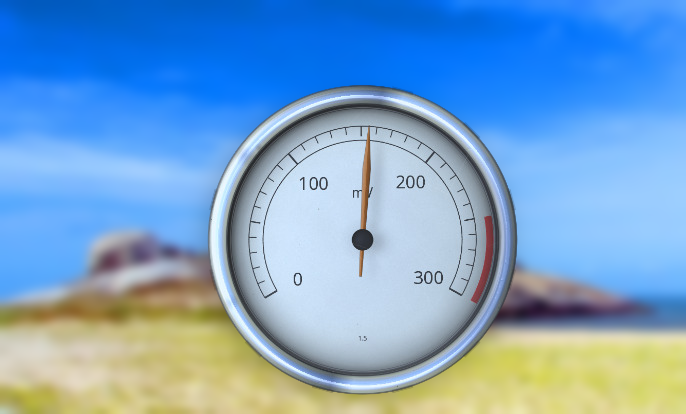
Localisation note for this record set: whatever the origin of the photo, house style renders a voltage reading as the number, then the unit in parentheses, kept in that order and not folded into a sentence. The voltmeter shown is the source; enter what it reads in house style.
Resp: 155 (mV)
